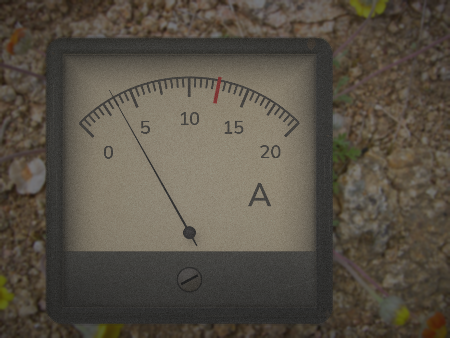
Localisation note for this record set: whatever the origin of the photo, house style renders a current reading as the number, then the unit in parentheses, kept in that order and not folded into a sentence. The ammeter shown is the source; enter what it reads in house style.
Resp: 3.5 (A)
